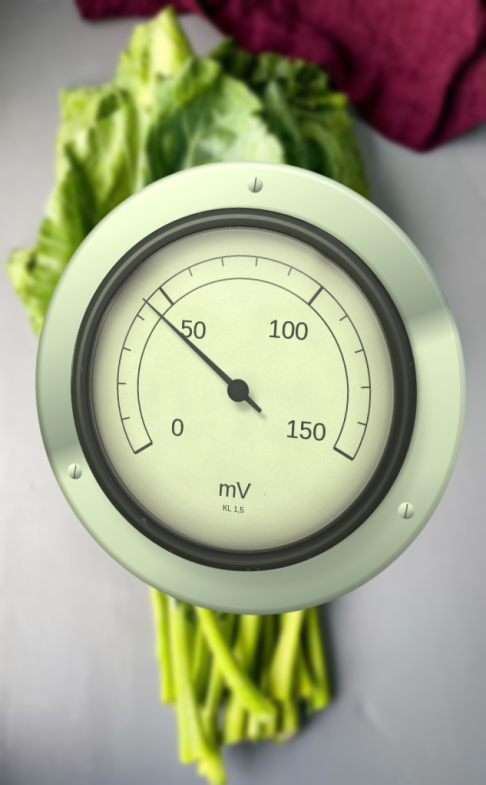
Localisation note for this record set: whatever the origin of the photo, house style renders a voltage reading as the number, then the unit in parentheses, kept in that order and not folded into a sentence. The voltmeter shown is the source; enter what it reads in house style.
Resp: 45 (mV)
